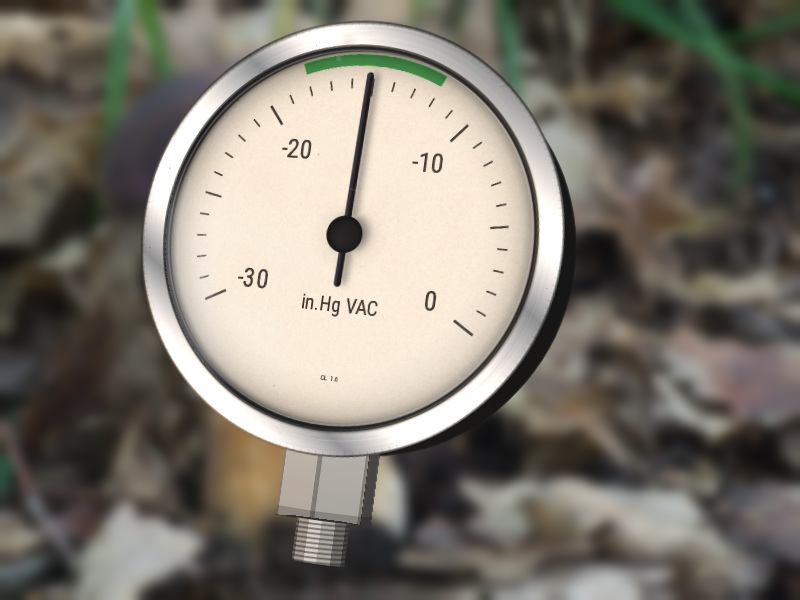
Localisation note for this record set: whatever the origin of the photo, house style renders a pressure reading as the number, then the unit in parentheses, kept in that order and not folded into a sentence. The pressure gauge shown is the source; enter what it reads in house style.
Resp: -15 (inHg)
